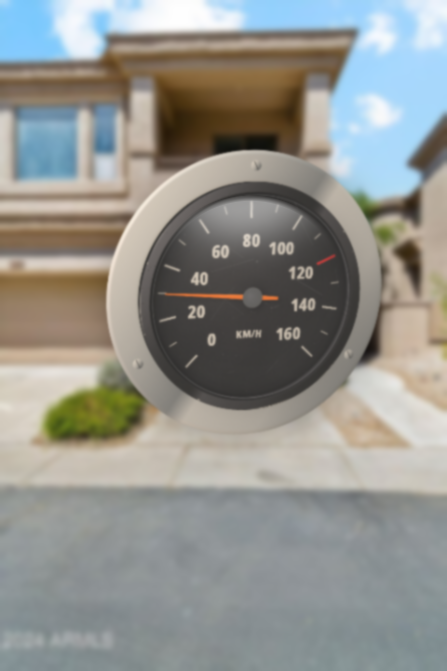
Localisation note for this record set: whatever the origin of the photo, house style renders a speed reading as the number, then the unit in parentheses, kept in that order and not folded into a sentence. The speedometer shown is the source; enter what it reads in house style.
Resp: 30 (km/h)
